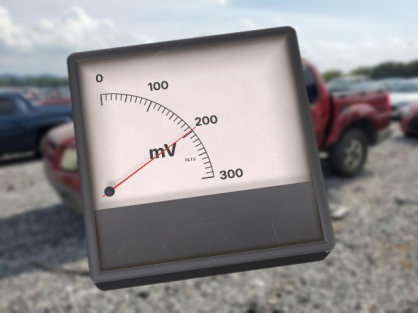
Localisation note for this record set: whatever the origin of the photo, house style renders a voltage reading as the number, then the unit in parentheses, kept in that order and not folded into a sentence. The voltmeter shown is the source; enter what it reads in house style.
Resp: 200 (mV)
